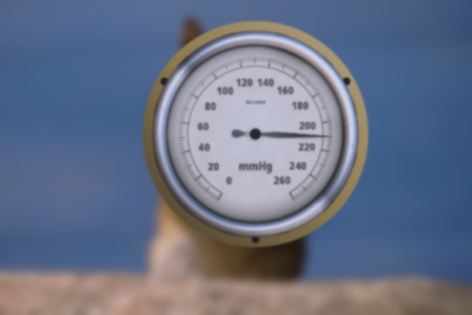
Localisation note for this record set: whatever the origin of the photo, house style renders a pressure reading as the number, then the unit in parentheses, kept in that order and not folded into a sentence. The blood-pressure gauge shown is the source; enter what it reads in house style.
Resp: 210 (mmHg)
